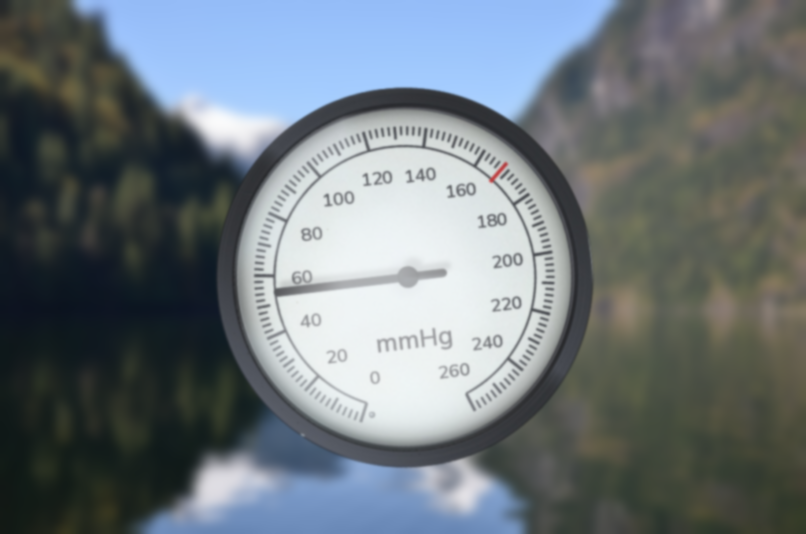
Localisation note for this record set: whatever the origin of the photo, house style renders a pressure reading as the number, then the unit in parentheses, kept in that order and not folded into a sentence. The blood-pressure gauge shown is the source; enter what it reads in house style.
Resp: 54 (mmHg)
